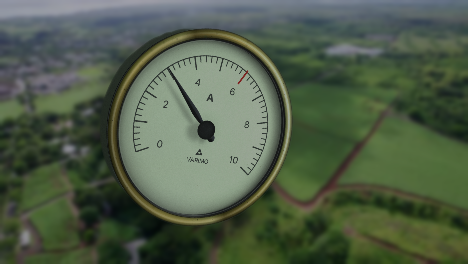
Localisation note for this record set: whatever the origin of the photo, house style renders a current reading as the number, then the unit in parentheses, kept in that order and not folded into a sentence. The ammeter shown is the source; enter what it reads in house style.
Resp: 3 (A)
